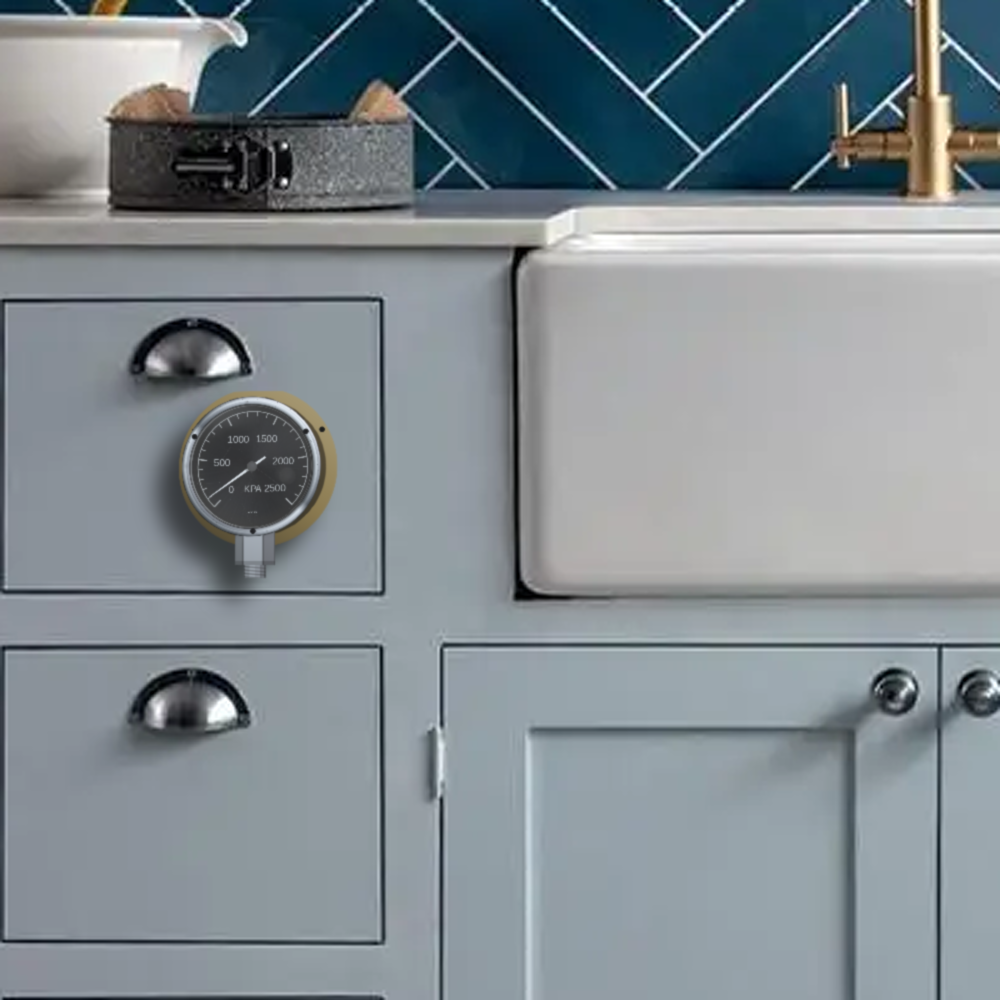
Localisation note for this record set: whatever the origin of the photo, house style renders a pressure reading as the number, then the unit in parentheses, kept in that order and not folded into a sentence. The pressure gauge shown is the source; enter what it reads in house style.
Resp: 100 (kPa)
